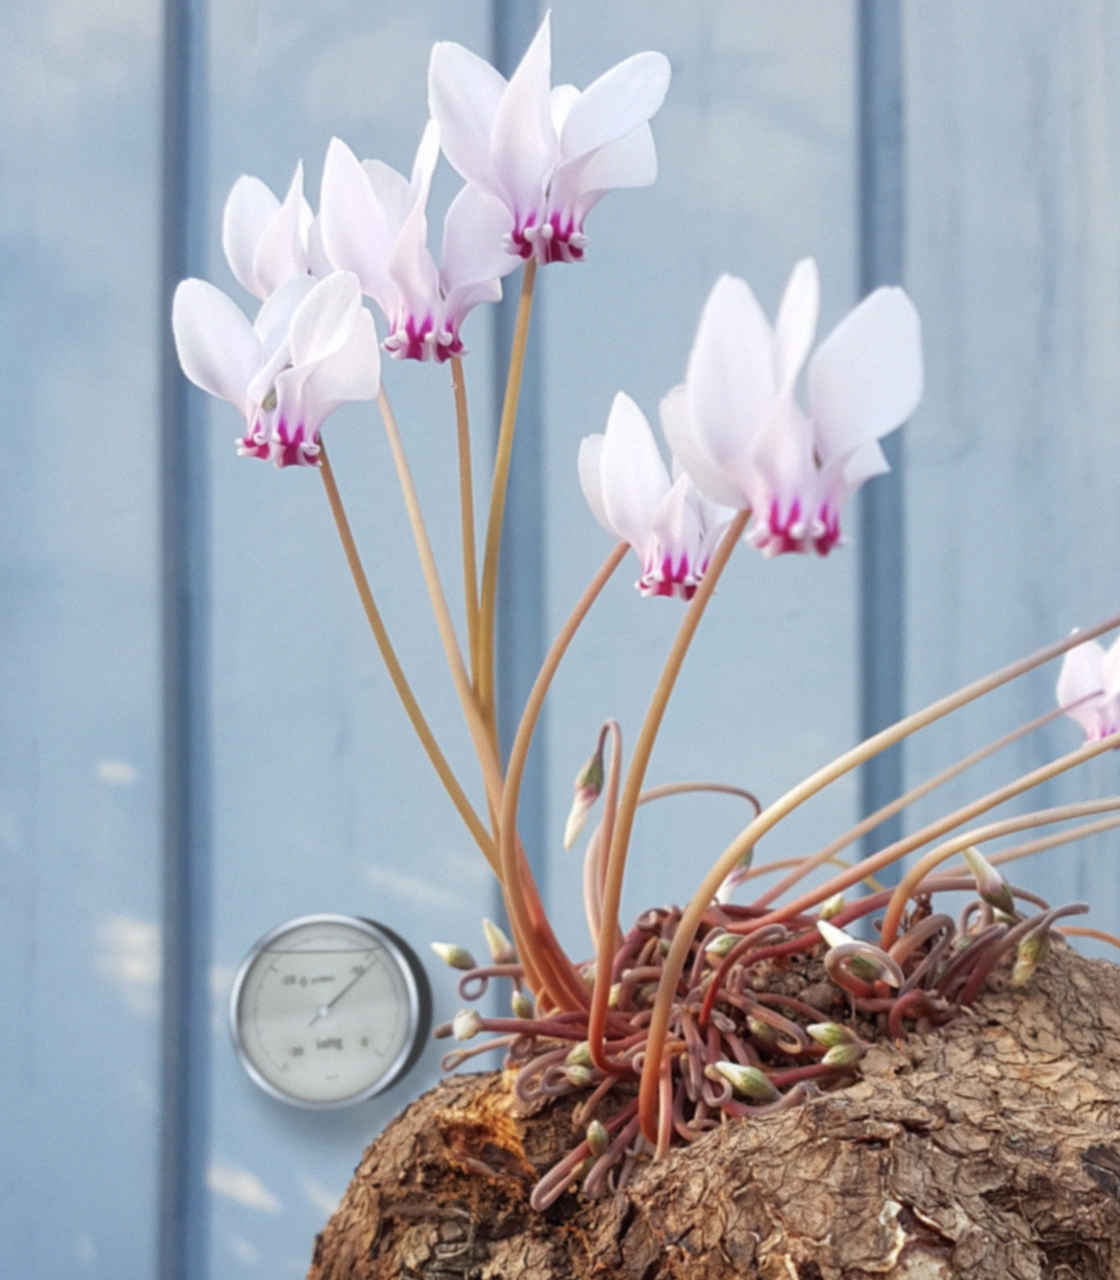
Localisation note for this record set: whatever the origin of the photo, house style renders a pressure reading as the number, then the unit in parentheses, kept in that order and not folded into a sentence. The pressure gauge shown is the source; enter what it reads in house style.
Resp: -9 (inHg)
